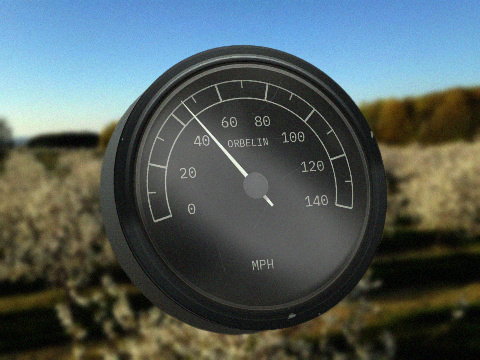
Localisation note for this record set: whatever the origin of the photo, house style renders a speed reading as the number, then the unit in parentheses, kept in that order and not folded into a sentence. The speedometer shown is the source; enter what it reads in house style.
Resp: 45 (mph)
